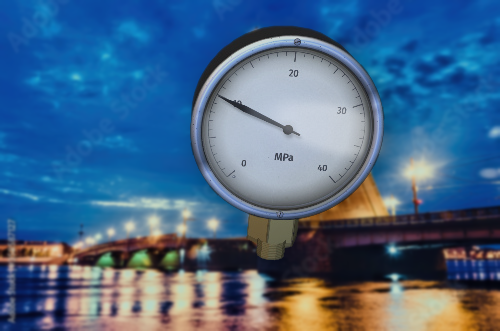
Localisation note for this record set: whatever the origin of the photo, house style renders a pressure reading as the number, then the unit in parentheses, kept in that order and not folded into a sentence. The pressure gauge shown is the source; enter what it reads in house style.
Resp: 10 (MPa)
